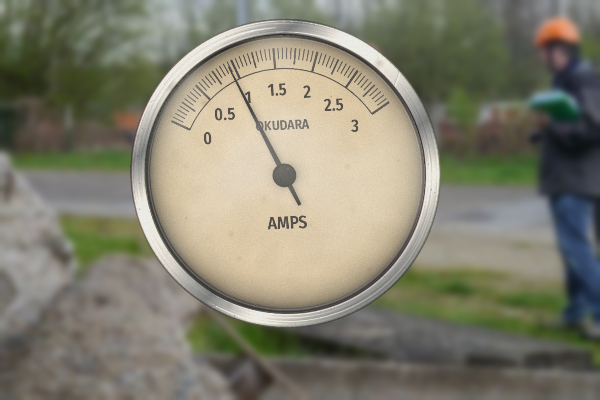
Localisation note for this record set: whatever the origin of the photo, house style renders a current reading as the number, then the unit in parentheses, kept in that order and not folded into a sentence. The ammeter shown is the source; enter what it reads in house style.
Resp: 0.95 (A)
